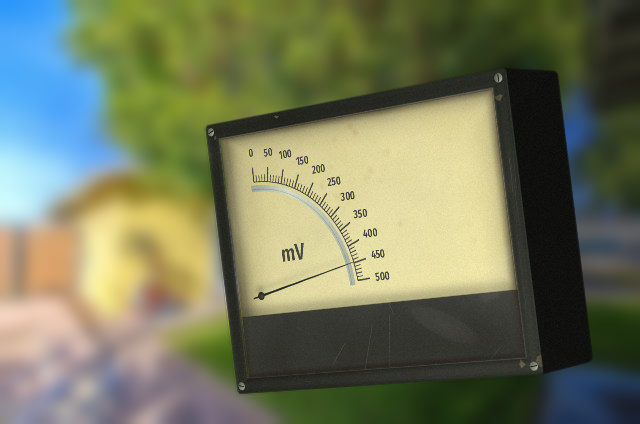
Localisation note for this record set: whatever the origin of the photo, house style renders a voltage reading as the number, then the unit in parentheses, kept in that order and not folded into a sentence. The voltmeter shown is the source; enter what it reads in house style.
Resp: 450 (mV)
